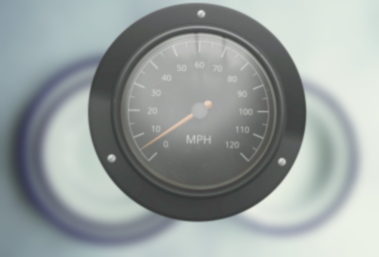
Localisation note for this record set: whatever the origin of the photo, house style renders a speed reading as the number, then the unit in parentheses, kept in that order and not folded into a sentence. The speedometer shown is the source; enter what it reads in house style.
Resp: 5 (mph)
